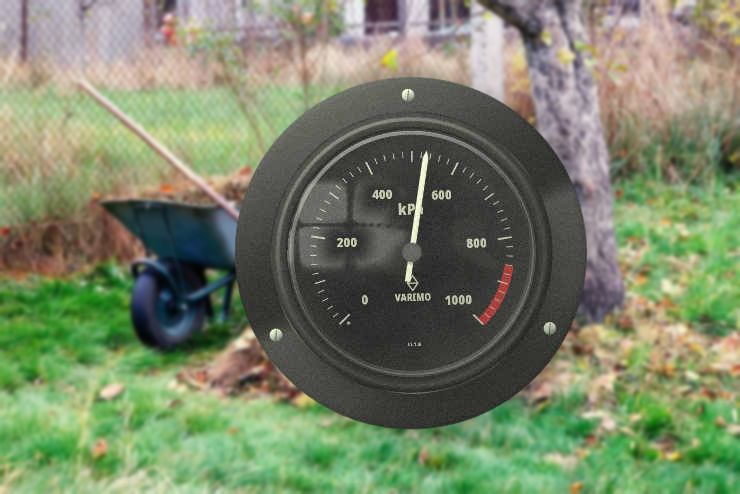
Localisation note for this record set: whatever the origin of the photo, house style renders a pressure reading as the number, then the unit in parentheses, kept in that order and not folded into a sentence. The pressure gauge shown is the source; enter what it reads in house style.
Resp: 530 (kPa)
